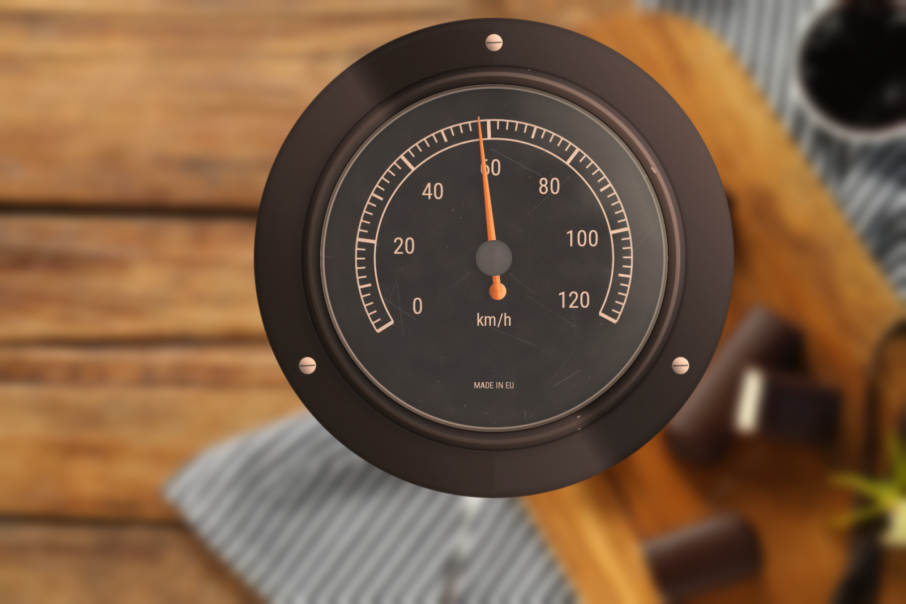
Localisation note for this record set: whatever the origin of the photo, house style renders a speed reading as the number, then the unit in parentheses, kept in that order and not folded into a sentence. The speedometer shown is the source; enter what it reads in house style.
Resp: 58 (km/h)
